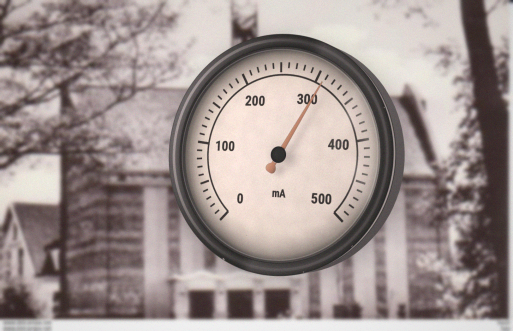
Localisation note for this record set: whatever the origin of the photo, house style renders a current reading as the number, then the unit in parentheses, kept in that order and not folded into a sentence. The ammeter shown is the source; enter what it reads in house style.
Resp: 310 (mA)
